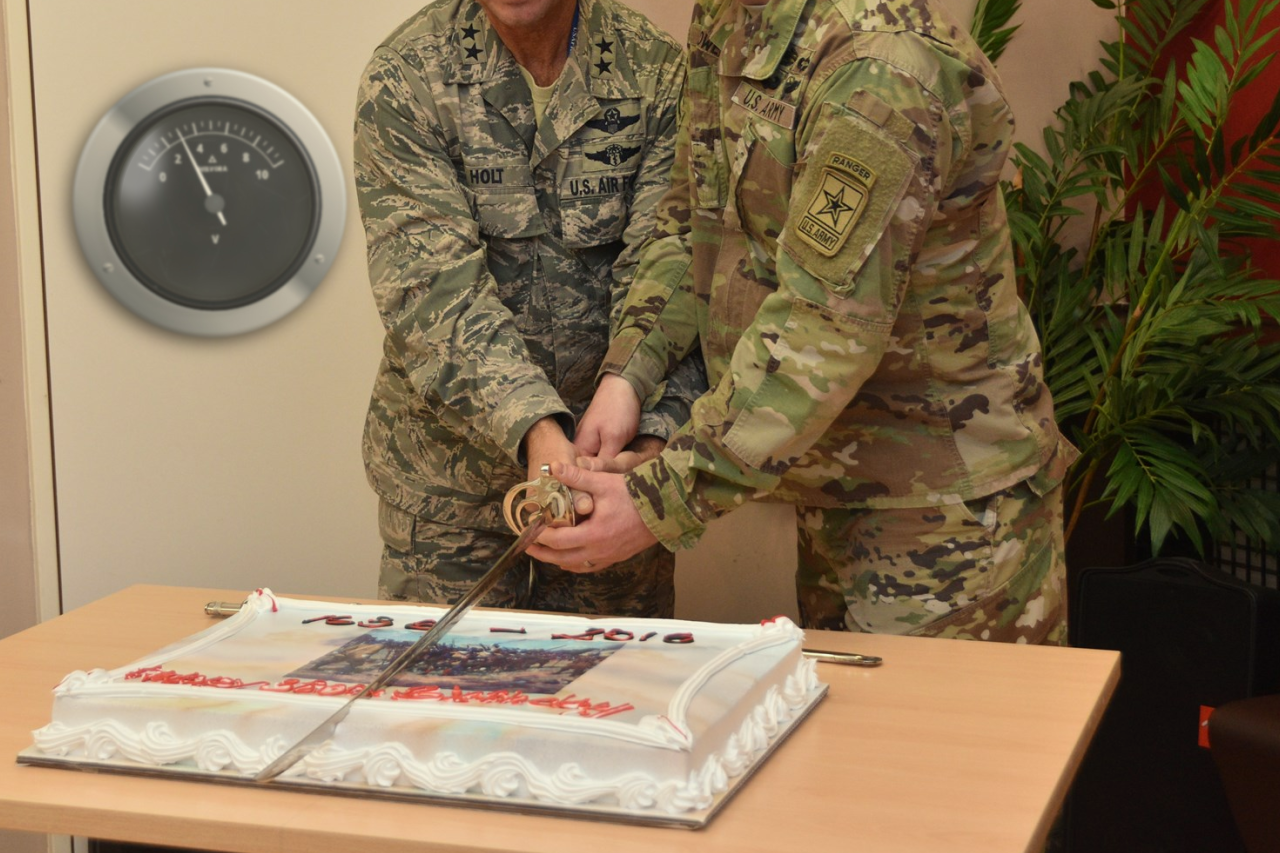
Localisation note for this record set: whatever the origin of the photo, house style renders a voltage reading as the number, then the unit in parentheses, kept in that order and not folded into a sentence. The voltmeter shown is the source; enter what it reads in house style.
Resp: 3 (V)
